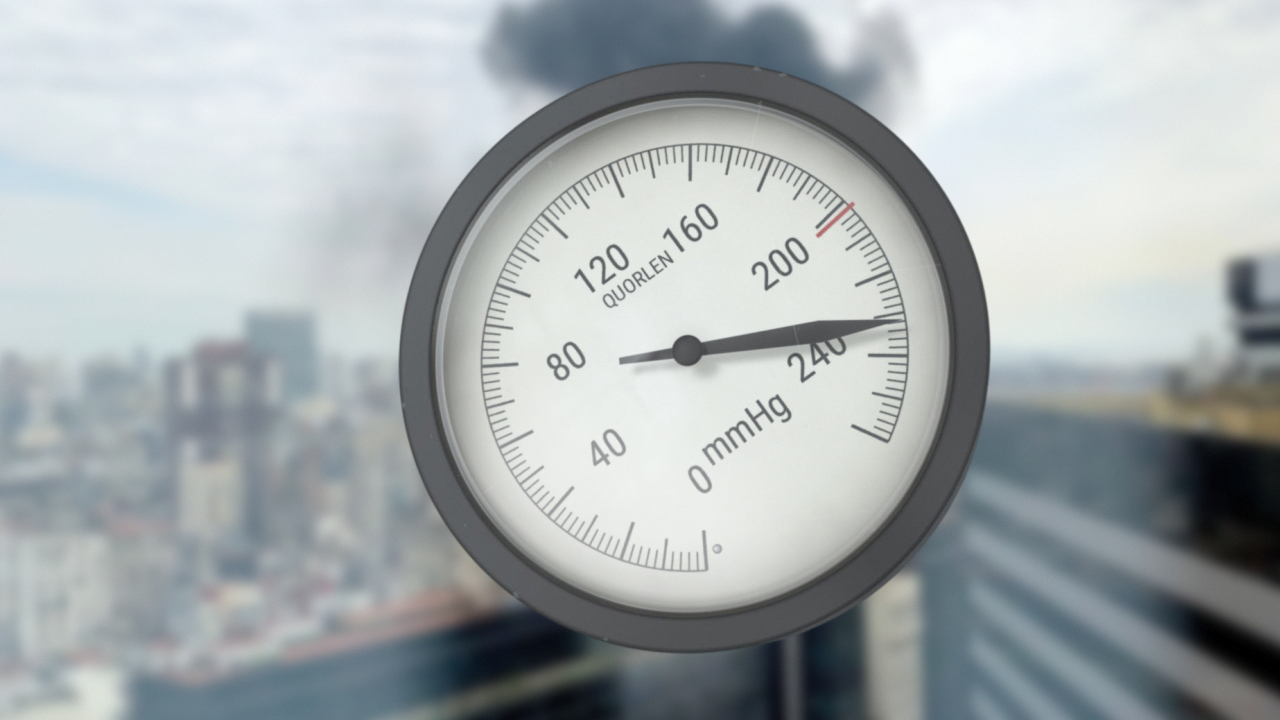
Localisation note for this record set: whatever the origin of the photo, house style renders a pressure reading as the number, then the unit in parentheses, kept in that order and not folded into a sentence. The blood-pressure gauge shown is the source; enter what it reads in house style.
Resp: 232 (mmHg)
